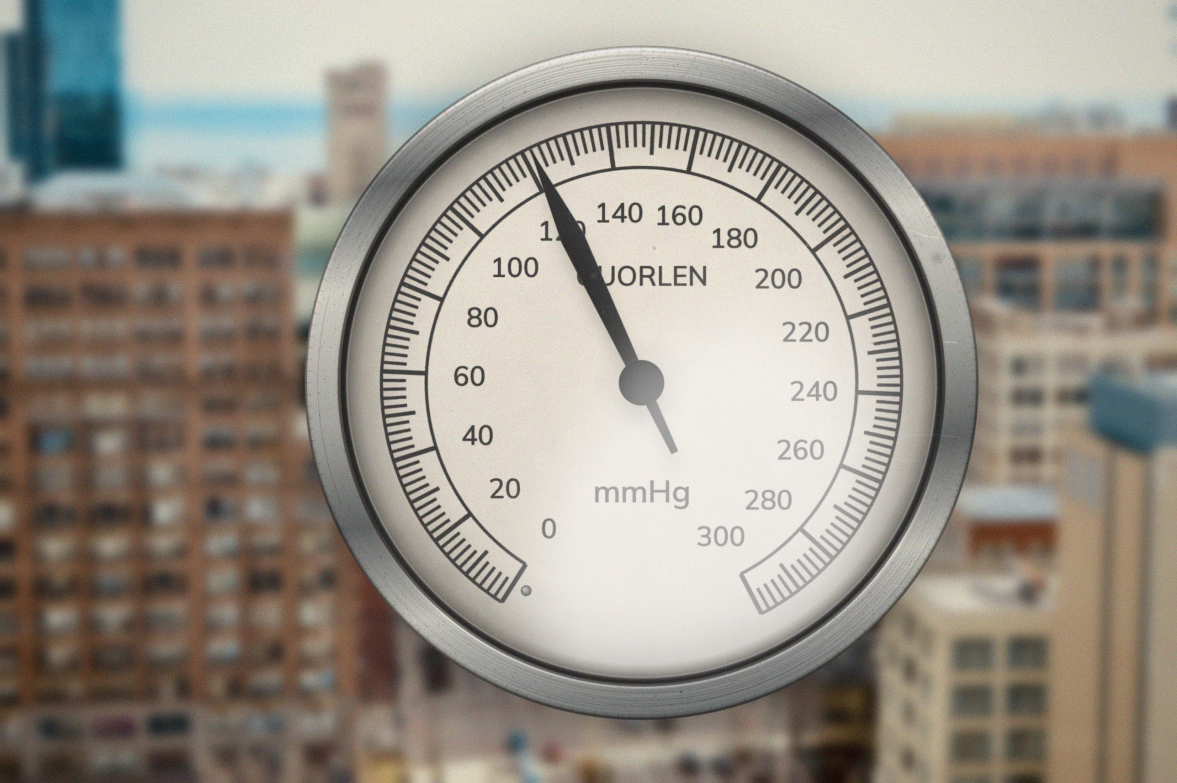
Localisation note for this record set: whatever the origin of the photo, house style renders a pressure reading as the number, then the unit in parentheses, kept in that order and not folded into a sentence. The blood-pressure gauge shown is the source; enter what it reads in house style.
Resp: 122 (mmHg)
